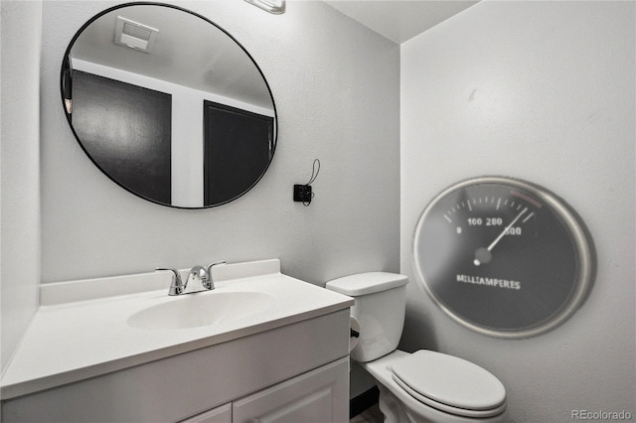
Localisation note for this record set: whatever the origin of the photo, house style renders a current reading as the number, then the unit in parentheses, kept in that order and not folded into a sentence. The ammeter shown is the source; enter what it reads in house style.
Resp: 280 (mA)
